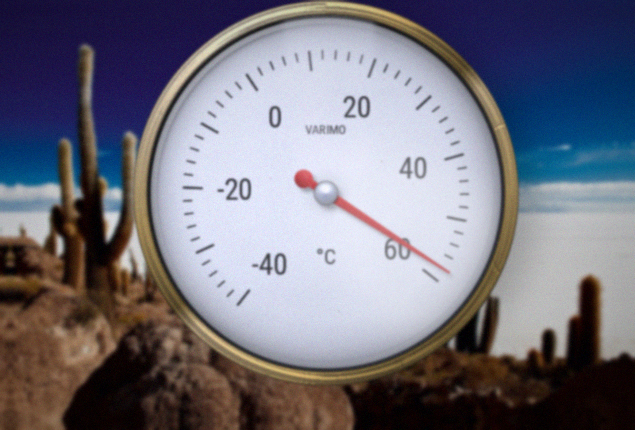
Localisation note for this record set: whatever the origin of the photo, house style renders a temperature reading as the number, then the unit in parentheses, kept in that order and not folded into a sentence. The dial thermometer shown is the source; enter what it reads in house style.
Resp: 58 (°C)
